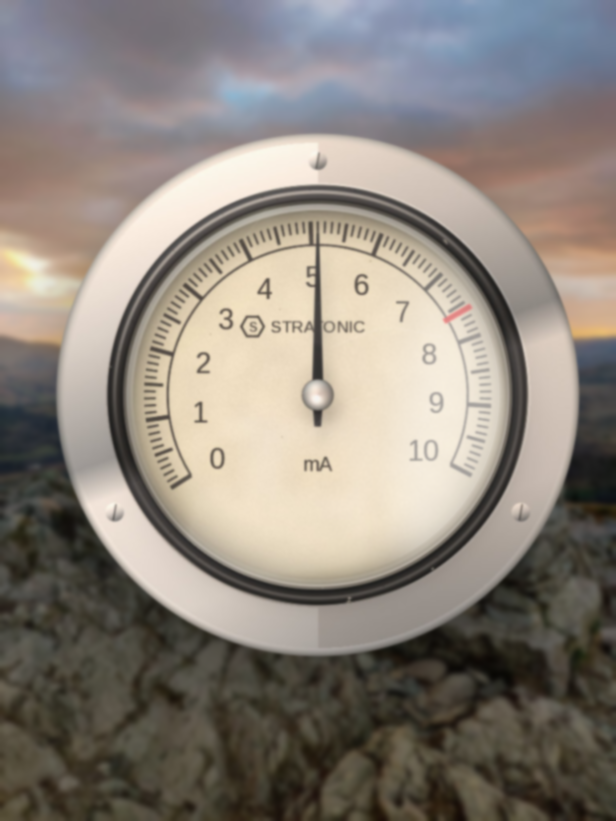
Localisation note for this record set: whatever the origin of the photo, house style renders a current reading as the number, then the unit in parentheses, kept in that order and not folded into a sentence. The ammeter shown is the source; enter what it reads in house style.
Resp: 5.1 (mA)
